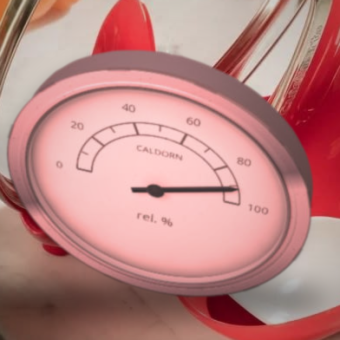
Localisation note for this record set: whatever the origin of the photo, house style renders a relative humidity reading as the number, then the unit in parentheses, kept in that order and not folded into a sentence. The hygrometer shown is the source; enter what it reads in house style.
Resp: 90 (%)
